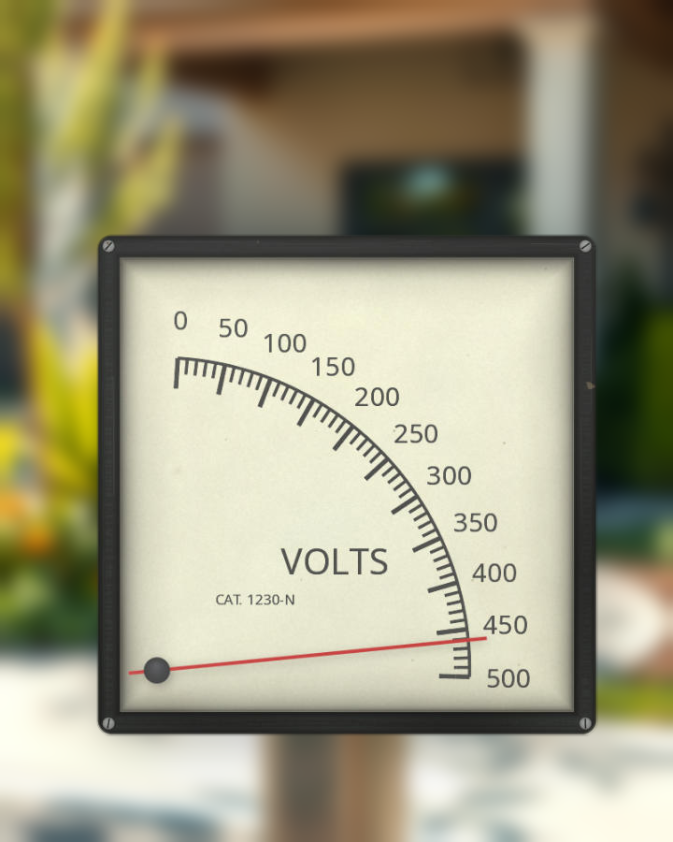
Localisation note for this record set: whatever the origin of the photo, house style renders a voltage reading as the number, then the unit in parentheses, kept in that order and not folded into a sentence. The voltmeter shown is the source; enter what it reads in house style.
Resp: 460 (V)
